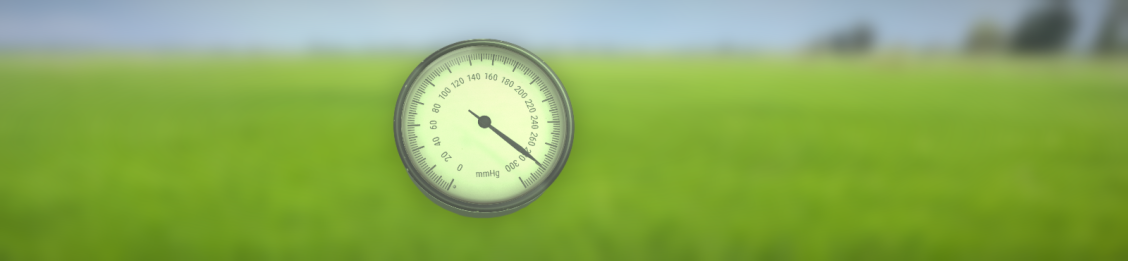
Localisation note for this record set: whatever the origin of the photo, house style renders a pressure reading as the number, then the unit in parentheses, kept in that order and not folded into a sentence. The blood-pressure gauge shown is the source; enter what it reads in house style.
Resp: 280 (mmHg)
